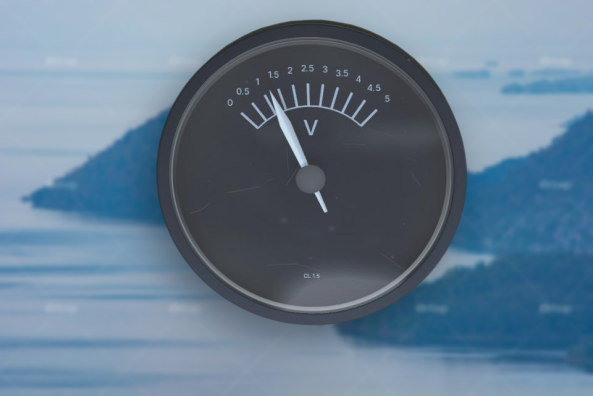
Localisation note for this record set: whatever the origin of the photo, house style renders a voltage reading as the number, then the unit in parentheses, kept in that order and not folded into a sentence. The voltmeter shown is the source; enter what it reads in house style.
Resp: 1.25 (V)
